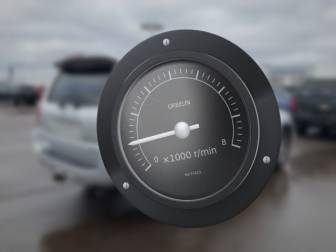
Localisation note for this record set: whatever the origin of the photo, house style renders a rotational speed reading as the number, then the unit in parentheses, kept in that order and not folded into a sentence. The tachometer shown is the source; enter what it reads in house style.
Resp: 1000 (rpm)
